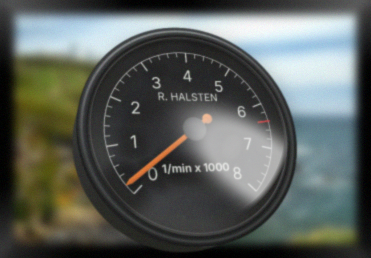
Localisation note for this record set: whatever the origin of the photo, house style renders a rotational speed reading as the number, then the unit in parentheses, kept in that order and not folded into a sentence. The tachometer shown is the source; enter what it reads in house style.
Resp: 200 (rpm)
